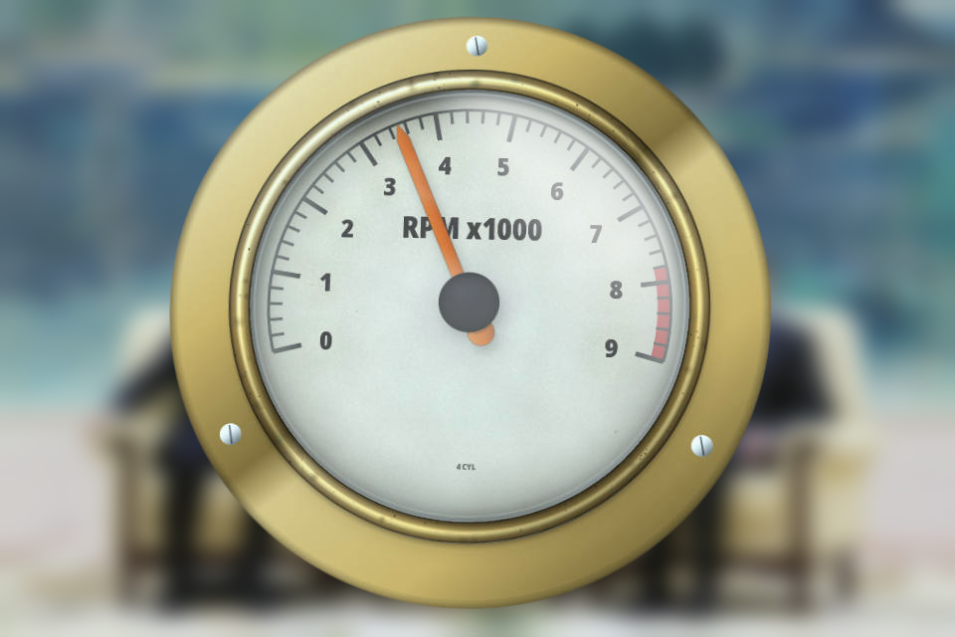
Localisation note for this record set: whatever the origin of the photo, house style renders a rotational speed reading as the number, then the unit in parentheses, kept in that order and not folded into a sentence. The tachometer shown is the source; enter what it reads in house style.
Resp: 3500 (rpm)
